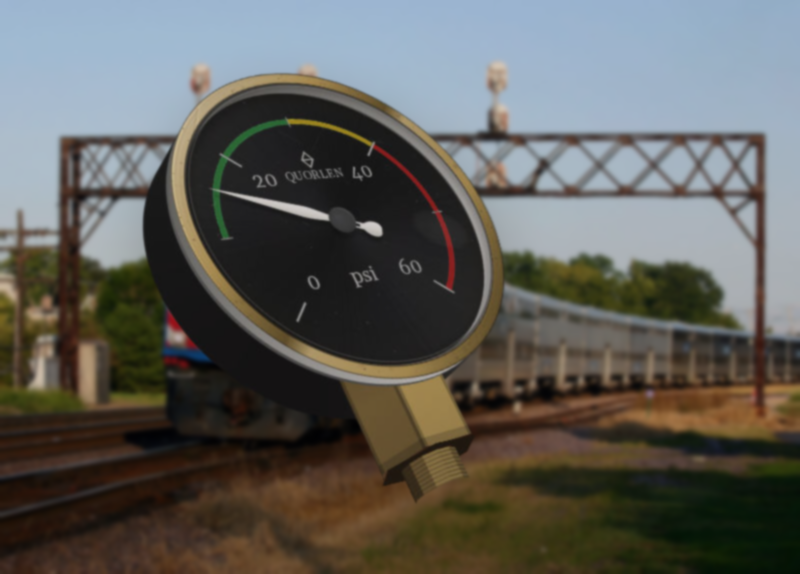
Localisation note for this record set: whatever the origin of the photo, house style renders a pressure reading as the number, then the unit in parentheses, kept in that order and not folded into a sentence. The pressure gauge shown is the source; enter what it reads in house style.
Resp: 15 (psi)
